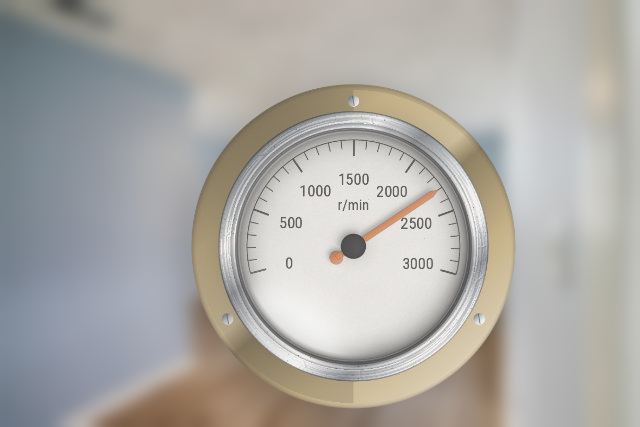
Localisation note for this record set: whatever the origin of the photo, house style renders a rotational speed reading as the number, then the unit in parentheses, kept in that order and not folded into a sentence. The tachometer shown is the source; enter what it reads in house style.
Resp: 2300 (rpm)
